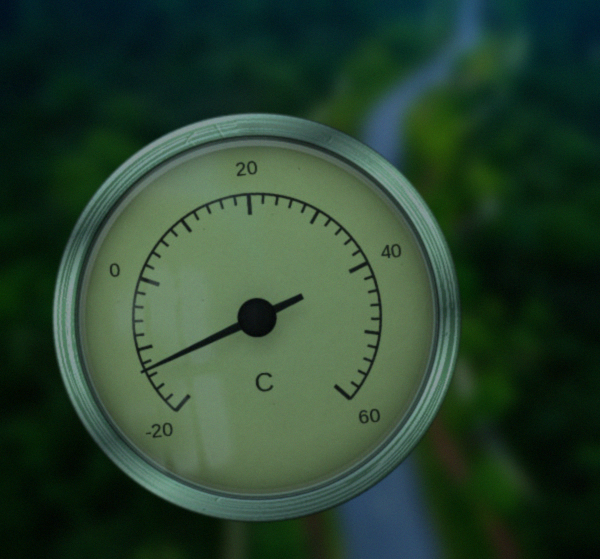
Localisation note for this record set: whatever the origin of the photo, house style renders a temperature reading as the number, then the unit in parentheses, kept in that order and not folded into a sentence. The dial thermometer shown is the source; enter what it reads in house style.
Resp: -13 (°C)
